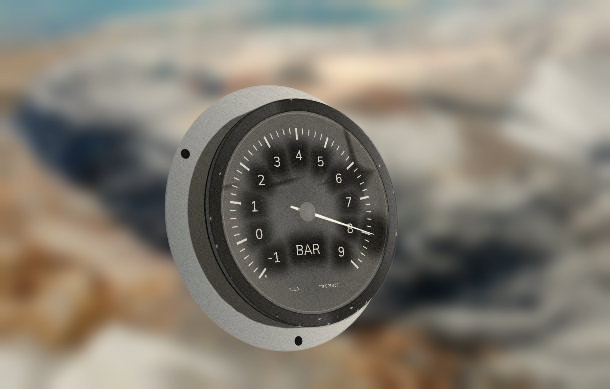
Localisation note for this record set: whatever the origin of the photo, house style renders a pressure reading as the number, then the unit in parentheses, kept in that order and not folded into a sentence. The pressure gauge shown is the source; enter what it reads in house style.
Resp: 8 (bar)
